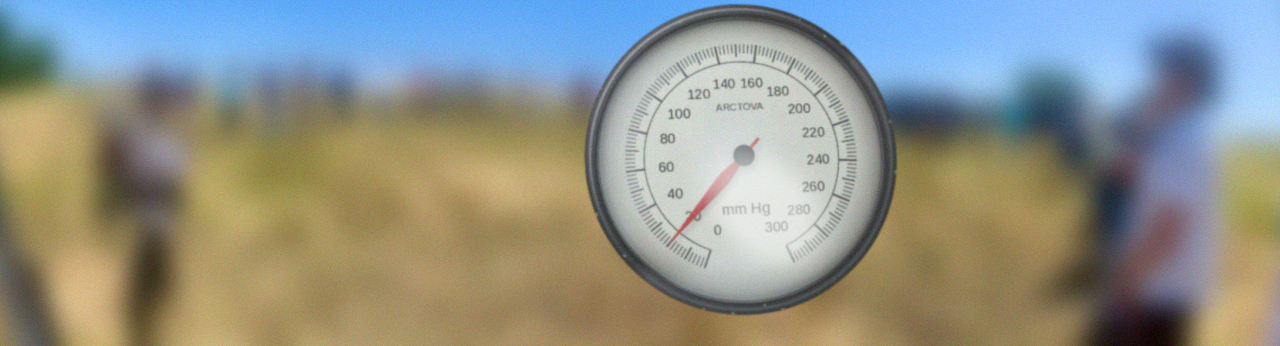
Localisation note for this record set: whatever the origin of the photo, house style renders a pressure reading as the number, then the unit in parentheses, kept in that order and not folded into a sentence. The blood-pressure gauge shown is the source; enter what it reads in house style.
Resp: 20 (mmHg)
